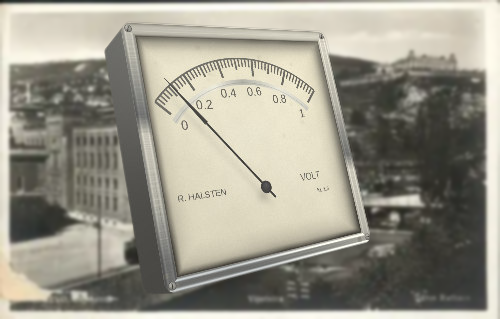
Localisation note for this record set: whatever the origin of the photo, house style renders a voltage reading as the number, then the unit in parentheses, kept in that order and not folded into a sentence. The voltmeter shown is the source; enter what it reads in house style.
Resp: 0.1 (V)
